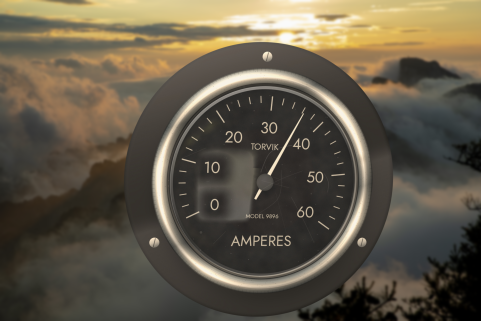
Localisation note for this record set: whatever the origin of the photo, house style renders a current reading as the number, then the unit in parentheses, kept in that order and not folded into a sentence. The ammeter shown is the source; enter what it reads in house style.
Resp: 36 (A)
